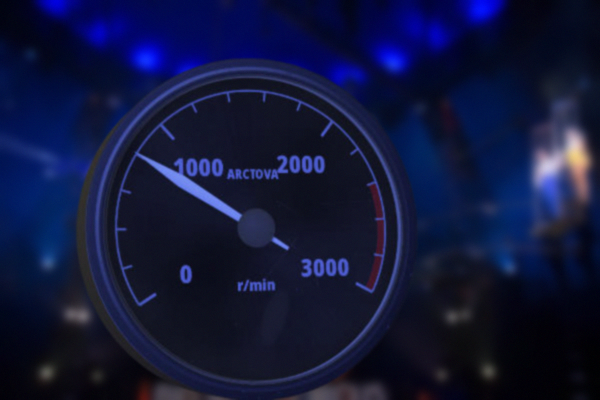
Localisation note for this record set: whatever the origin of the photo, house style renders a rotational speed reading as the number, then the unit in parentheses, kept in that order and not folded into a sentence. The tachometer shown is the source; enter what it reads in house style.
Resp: 800 (rpm)
